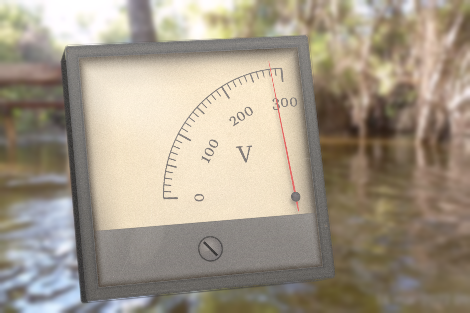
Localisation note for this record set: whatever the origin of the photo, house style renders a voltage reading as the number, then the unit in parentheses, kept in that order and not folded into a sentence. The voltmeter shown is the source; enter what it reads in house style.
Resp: 280 (V)
